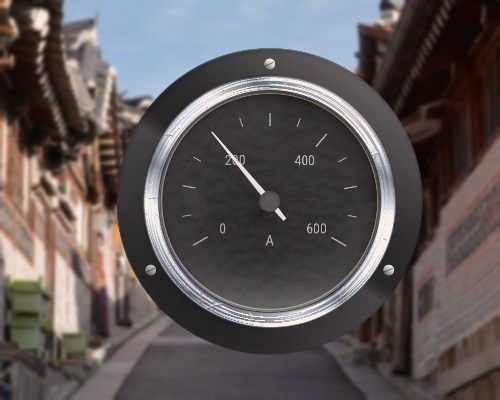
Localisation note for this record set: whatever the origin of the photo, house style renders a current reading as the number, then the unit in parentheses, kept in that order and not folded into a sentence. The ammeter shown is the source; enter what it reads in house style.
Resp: 200 (A)
